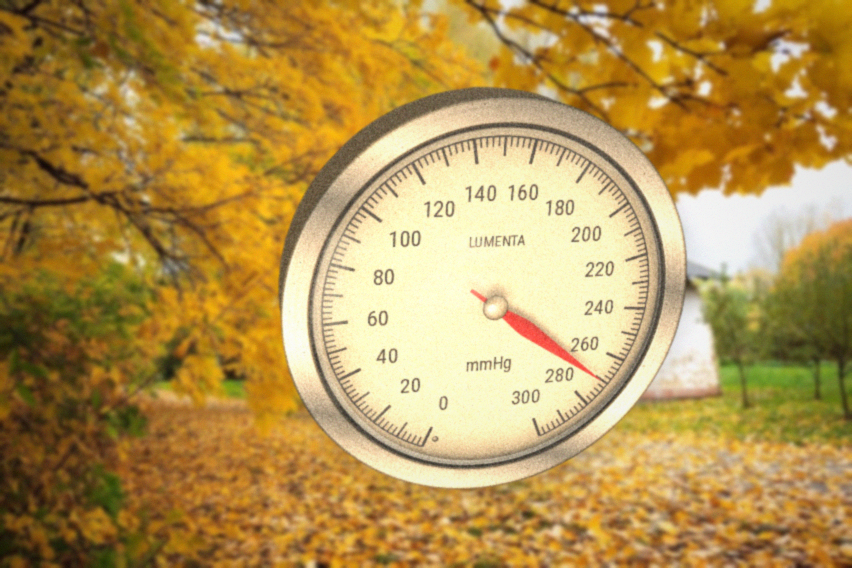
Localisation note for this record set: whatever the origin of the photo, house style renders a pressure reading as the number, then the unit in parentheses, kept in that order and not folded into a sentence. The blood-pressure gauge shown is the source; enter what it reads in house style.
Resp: 270 (mmHg)
